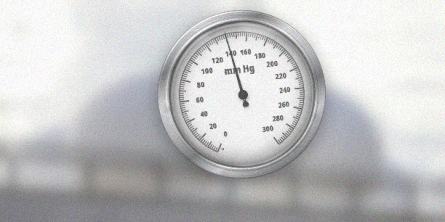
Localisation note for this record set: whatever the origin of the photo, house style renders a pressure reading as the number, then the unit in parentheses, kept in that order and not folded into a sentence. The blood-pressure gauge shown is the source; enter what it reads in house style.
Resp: 140 (mmHg)
